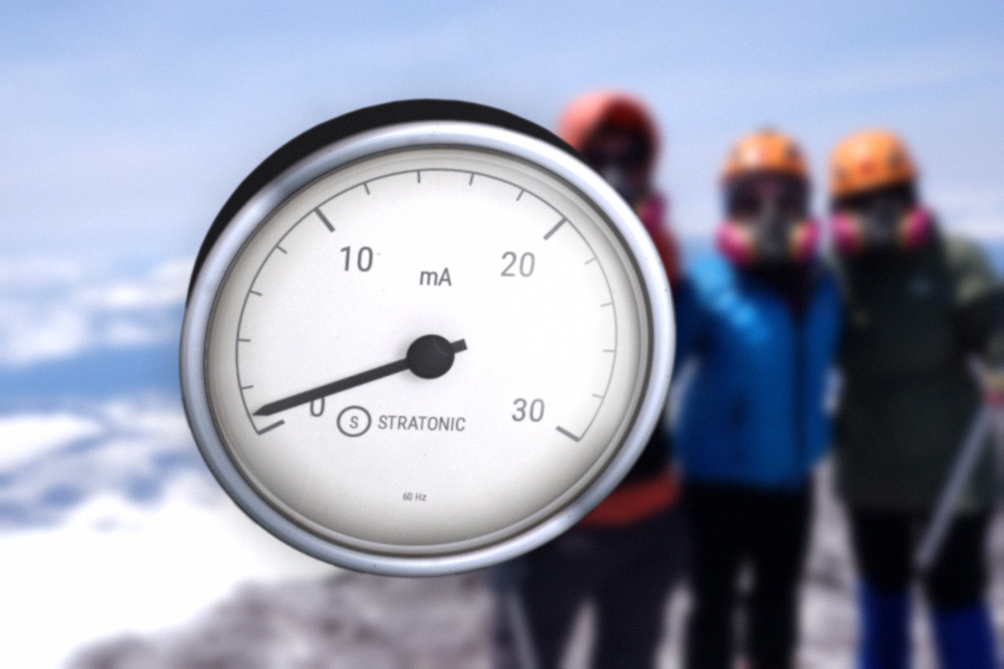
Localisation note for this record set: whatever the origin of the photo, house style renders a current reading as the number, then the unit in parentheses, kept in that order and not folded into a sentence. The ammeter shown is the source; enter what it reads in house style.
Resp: 1 (mA)
